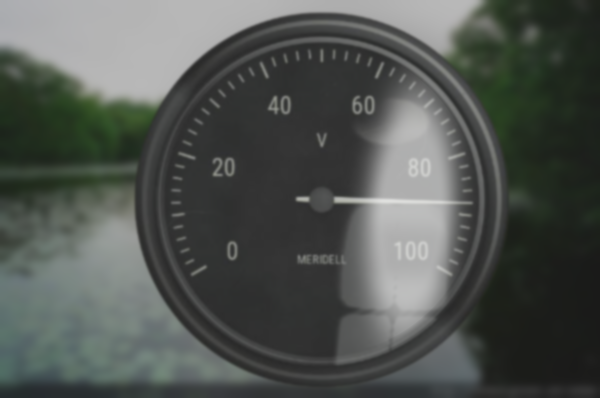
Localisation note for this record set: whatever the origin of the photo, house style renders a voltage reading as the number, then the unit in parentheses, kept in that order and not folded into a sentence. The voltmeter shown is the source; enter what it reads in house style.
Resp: 88 (V)
